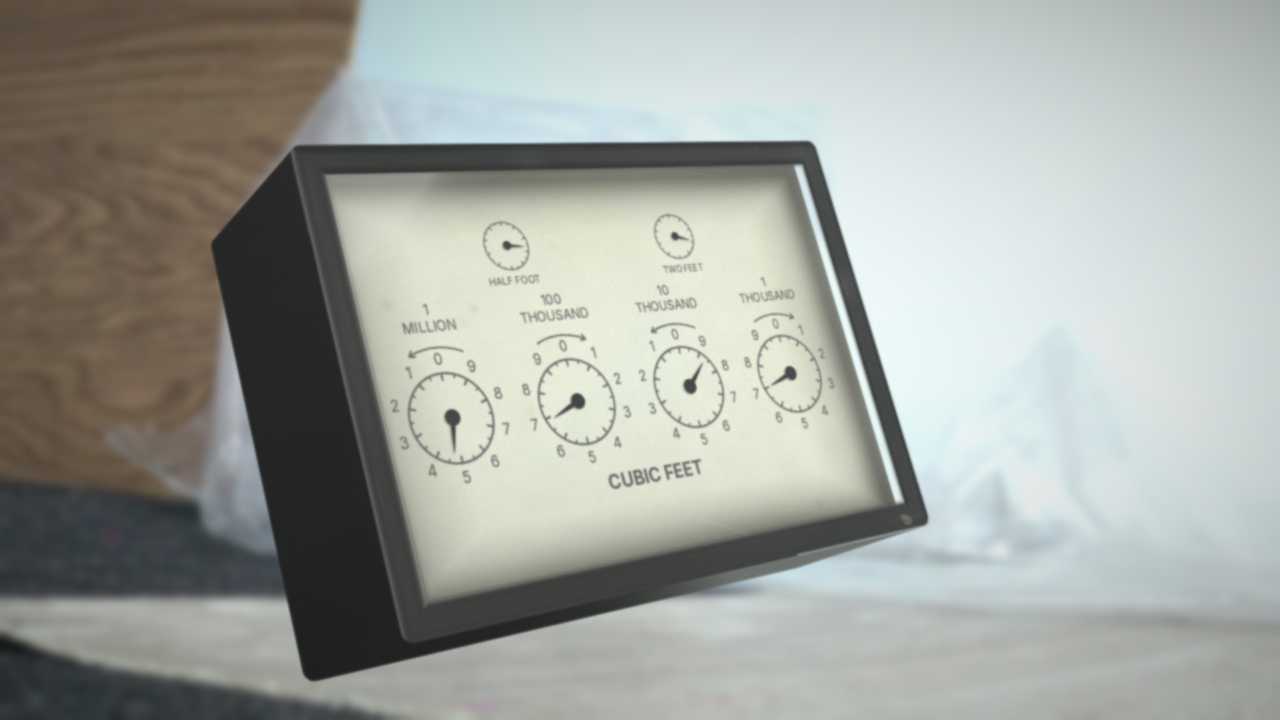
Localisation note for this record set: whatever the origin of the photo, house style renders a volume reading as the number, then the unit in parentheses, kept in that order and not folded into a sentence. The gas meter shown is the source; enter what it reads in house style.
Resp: 468700 (ft³)
